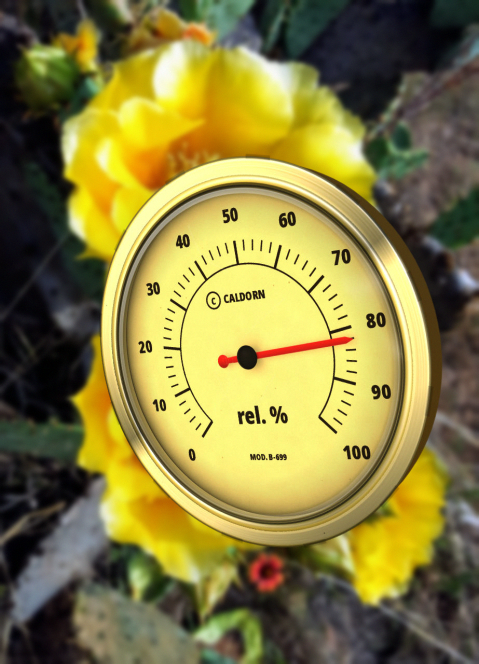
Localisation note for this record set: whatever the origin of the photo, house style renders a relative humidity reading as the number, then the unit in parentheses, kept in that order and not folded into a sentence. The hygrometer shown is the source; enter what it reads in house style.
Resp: 82 (%)
